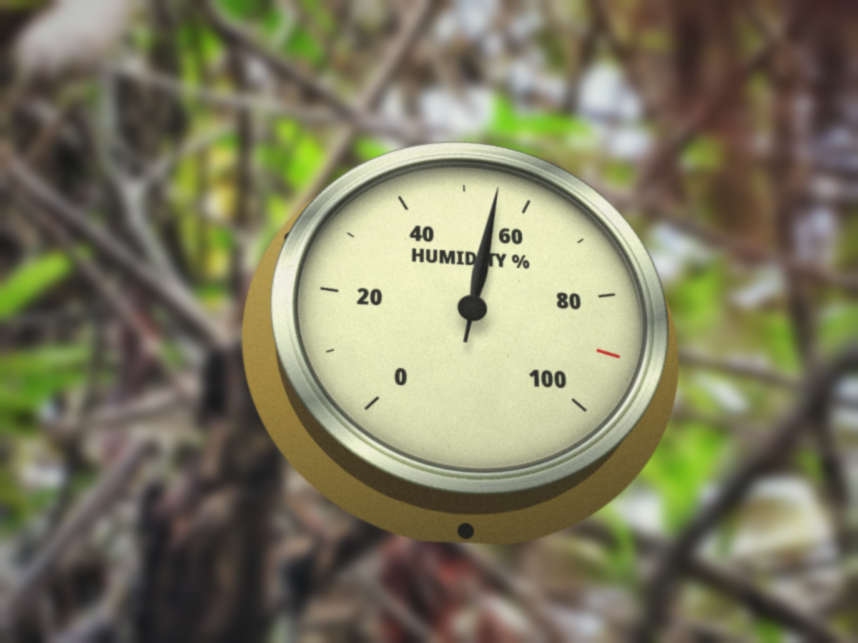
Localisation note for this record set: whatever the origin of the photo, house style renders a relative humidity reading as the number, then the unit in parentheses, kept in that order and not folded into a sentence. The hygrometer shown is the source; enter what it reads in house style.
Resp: 55 (%)
